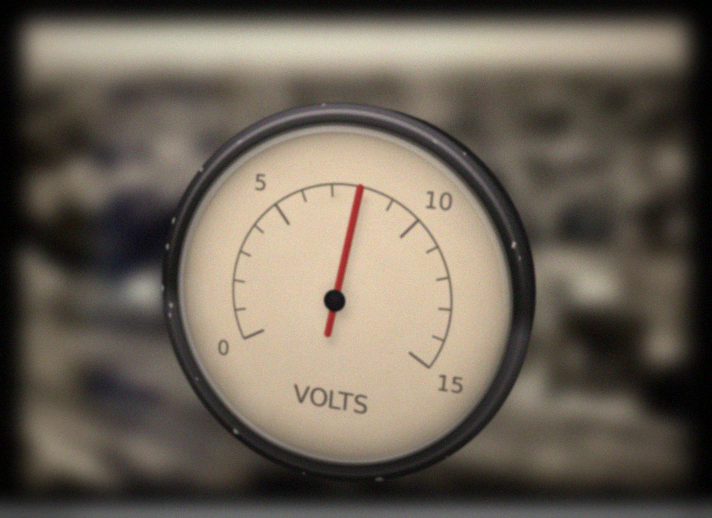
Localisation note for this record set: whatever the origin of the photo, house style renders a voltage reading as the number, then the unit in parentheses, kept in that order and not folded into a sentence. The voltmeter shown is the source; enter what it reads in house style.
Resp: 8 (V)
